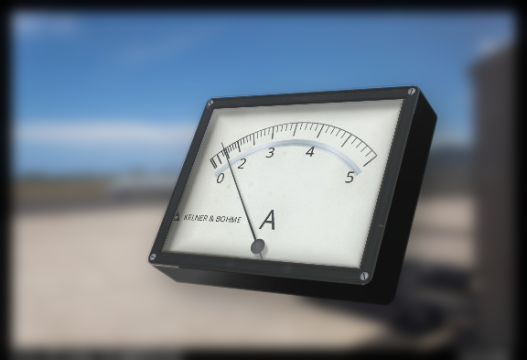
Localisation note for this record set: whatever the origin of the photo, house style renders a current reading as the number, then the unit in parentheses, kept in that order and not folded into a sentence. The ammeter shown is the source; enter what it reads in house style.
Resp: 1.5 (A)
